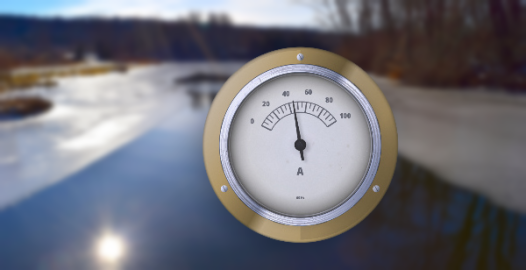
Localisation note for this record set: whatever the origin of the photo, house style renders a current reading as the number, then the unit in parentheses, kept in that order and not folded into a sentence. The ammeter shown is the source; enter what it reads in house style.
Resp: 45 (A)
